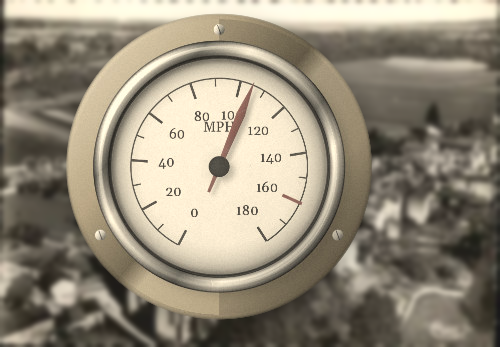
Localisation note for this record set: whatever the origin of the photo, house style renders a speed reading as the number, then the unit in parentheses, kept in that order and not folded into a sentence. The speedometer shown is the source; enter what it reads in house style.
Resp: 105 (mph)
